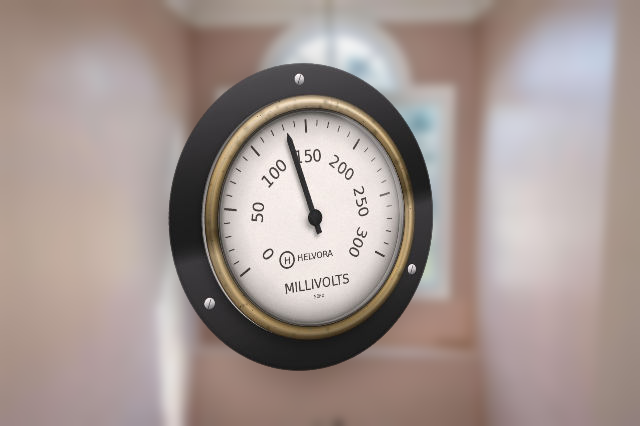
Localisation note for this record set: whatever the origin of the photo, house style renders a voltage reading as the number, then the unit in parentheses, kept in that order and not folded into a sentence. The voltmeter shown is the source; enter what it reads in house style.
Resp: 130 (mV)
